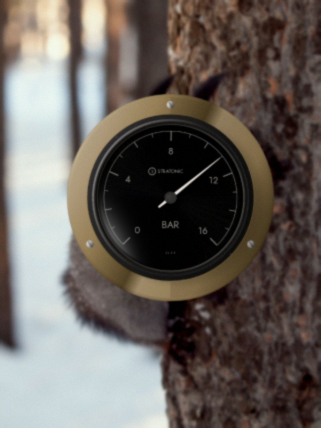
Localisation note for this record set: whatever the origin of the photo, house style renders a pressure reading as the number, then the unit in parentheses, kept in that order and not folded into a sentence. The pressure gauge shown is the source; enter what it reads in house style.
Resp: 11 (bar)
